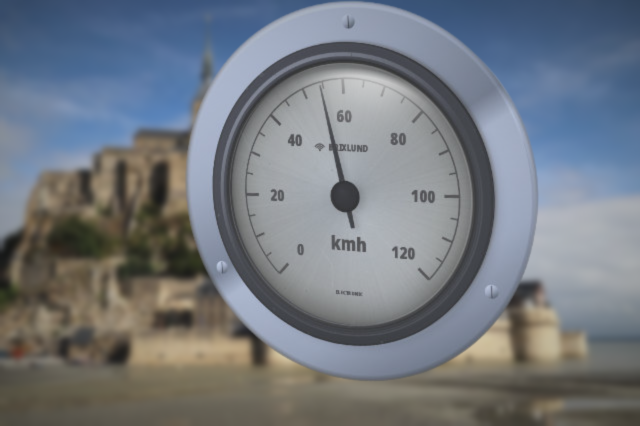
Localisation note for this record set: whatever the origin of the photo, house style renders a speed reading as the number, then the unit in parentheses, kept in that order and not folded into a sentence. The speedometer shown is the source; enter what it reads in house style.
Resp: 55 (km/h)
